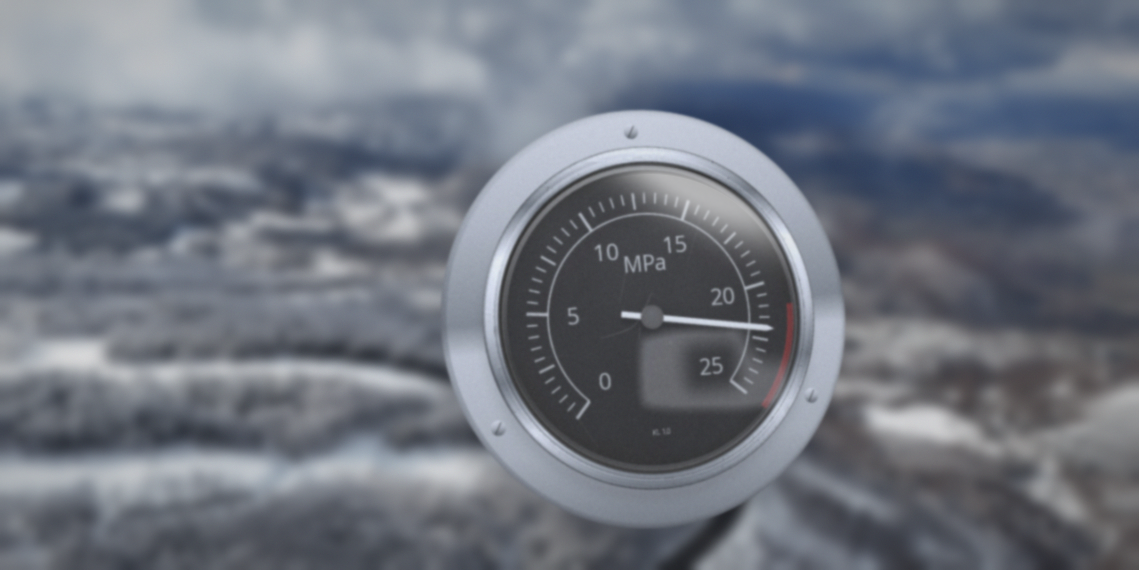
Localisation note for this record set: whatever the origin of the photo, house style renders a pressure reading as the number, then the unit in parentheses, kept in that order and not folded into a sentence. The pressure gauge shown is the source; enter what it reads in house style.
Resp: 22 (MPa)
